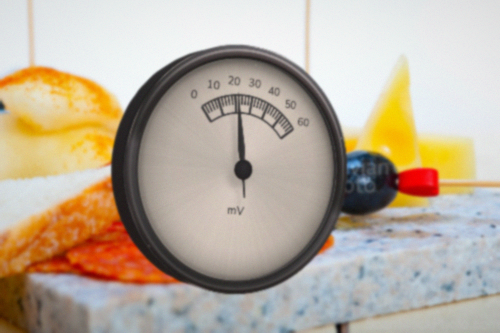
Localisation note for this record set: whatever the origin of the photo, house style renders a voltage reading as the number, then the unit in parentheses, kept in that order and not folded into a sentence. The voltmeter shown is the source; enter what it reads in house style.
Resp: 20 (mV)
